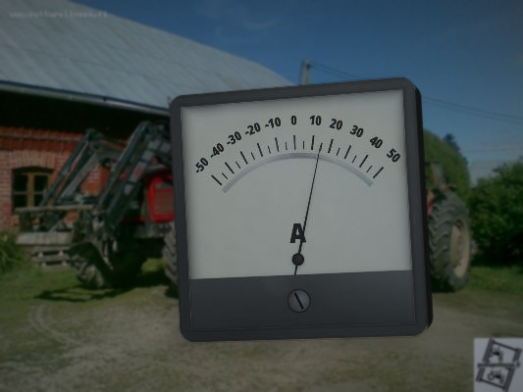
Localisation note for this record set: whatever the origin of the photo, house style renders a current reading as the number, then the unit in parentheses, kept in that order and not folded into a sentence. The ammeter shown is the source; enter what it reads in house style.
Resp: 15 (A)
